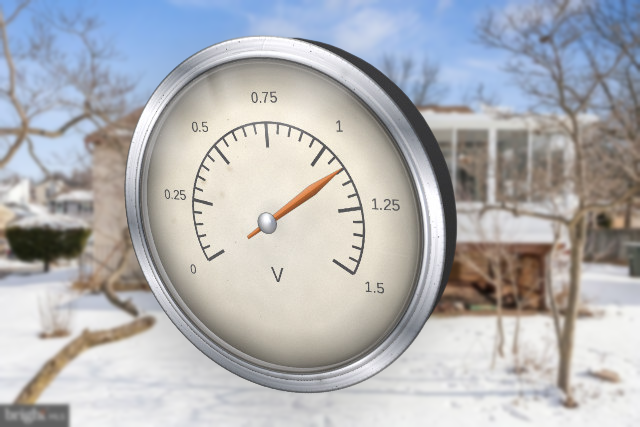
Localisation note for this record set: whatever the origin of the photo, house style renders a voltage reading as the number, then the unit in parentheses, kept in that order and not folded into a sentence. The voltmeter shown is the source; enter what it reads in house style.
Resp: 1.1 (V)
